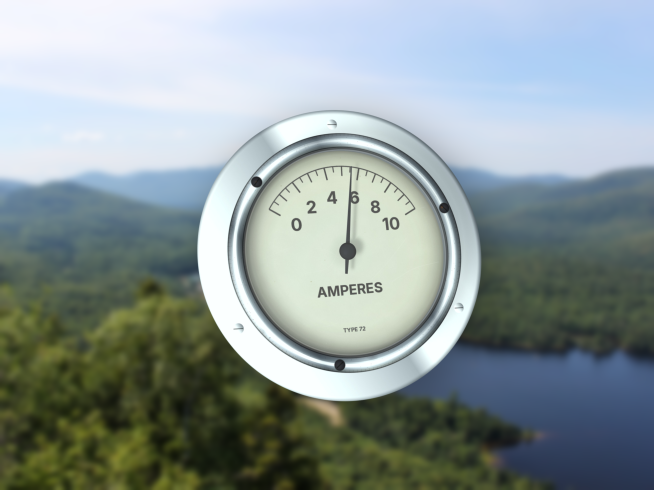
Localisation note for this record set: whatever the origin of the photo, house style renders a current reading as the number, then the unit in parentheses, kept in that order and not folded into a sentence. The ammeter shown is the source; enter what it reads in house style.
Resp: 5.5 (A)
